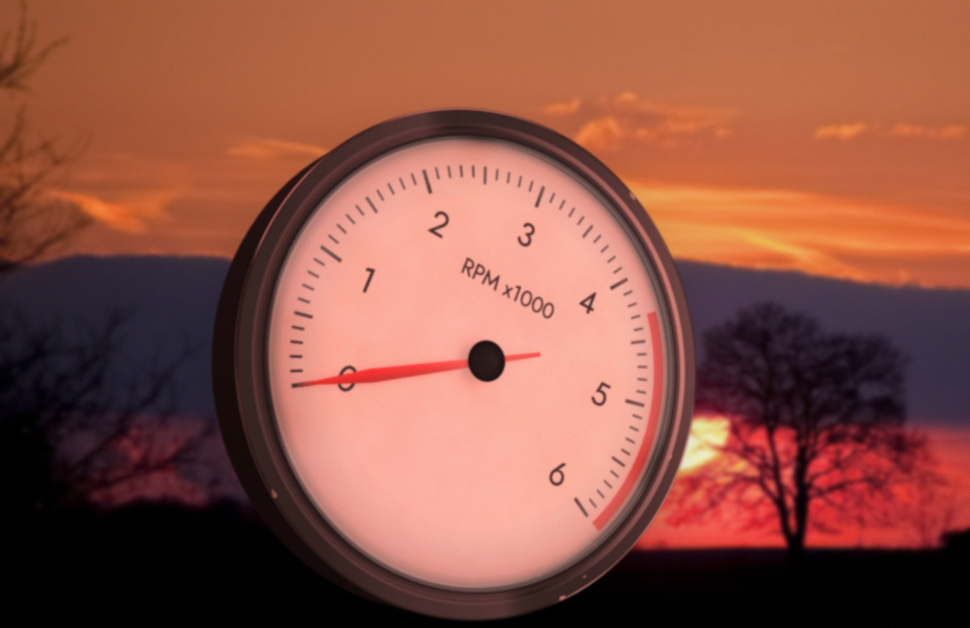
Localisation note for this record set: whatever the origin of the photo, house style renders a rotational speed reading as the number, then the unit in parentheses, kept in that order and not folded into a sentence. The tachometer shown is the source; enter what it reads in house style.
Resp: 0 (rpm)
